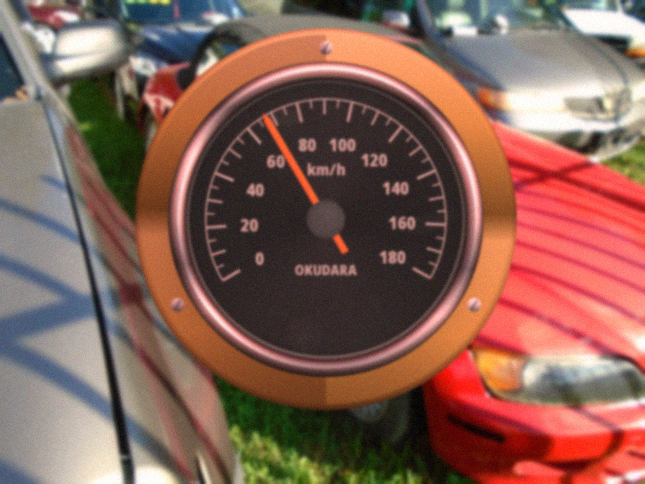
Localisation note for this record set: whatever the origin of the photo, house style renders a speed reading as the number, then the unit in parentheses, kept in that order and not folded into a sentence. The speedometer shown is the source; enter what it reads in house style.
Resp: 67.5 (km/h)
